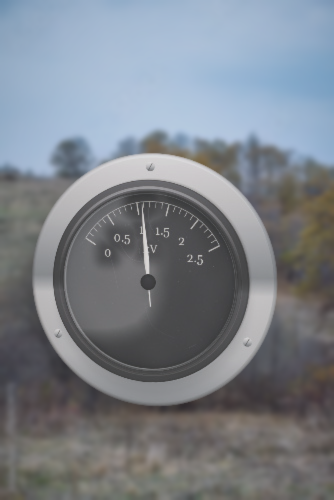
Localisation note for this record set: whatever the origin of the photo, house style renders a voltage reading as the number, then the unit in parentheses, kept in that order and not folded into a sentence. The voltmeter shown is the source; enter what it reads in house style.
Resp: 1.1 (kV)
